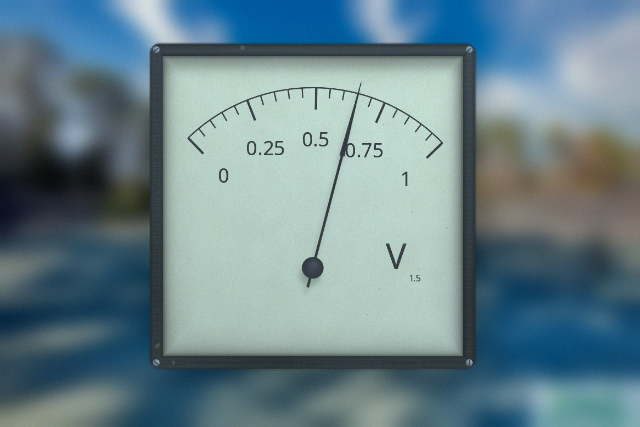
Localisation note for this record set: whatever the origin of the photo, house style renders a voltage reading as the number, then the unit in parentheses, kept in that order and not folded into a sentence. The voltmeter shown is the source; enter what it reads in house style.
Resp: 0.65 (V)
